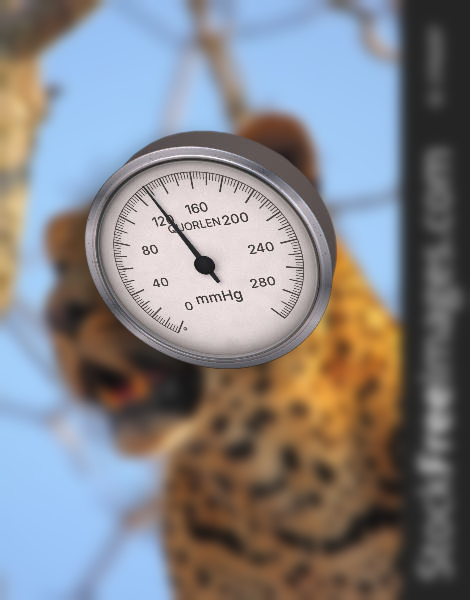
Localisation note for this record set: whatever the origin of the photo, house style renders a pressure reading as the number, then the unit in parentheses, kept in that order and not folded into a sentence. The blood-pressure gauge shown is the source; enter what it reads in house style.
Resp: 130 (mmHg)
